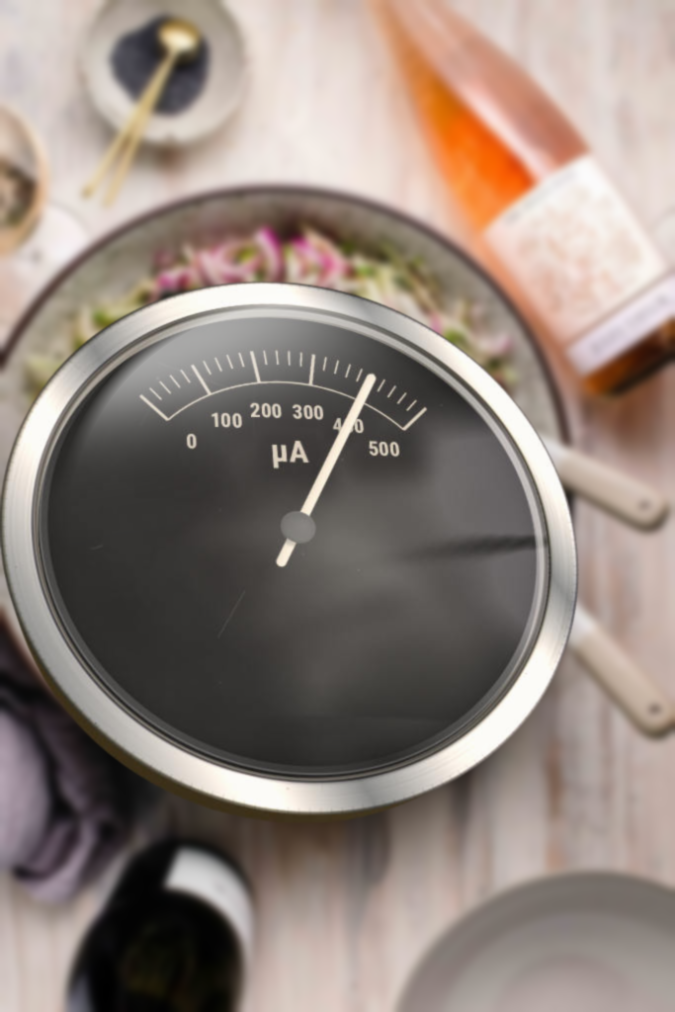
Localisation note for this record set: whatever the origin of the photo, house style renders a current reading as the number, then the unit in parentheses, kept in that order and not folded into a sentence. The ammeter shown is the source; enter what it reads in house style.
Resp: 400 (µA)
